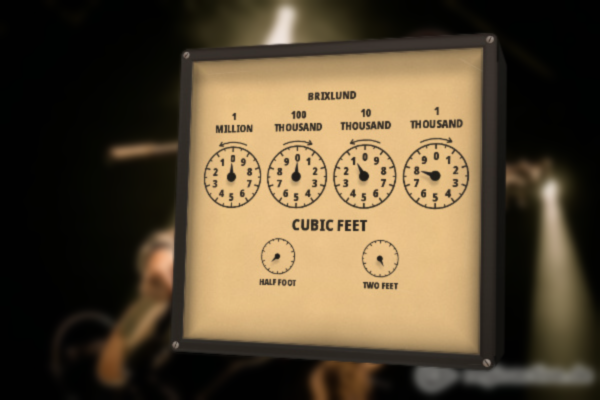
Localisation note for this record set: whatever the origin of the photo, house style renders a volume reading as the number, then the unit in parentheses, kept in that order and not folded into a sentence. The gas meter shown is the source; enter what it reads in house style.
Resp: 800 (ft³)
